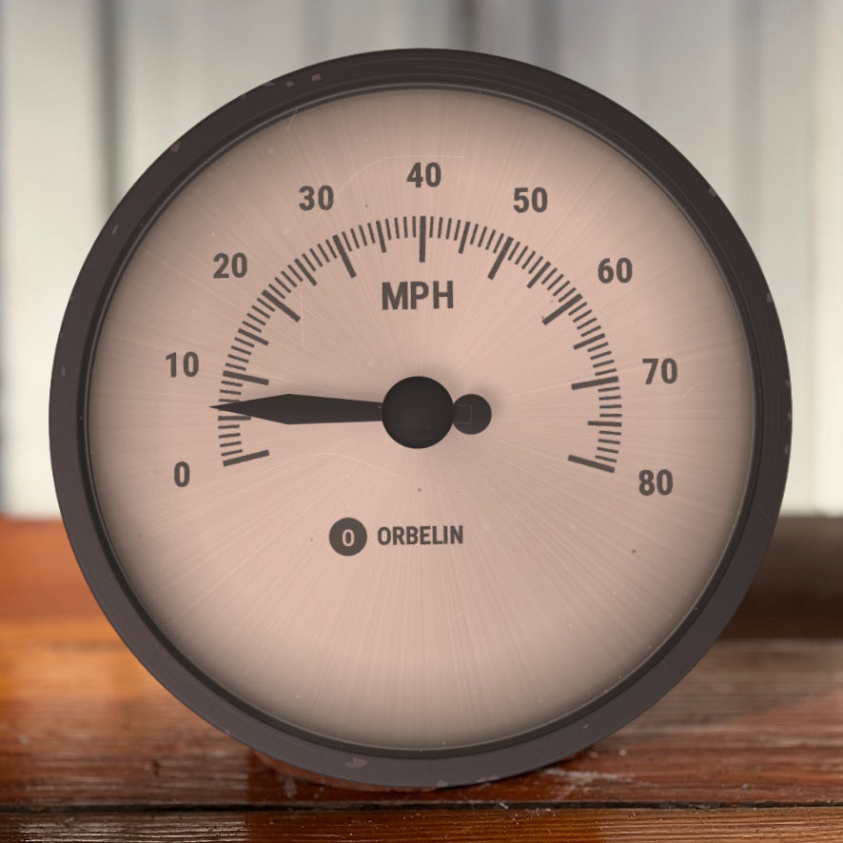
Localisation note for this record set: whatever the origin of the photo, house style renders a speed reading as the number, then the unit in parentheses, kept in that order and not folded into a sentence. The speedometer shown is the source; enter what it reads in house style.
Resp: 6 (mph)
